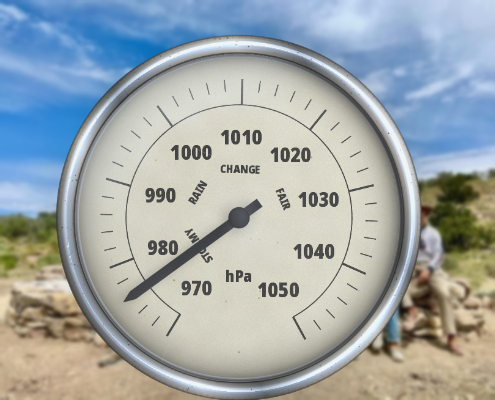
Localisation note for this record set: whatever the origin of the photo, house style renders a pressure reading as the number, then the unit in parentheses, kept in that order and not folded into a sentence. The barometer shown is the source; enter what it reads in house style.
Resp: 976 (hPa)
